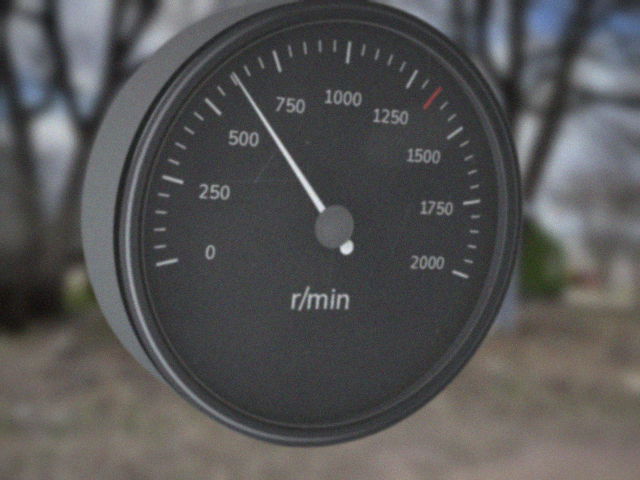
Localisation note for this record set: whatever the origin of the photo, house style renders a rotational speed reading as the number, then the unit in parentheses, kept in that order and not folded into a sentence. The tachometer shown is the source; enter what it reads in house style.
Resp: 600 (rpm)
